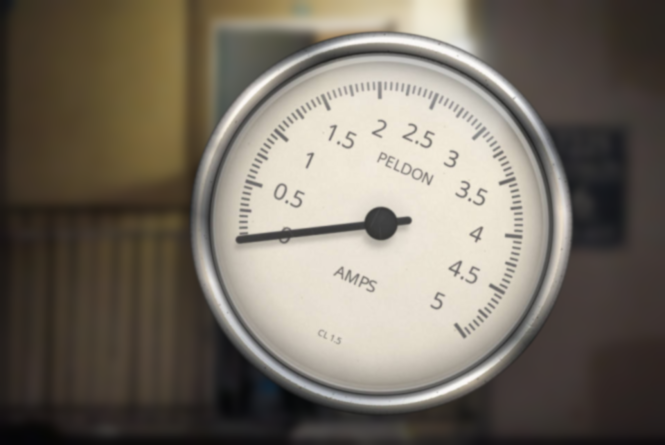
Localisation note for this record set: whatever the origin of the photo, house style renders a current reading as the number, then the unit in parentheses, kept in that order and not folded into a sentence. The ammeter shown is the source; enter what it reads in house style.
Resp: 0 (A)
